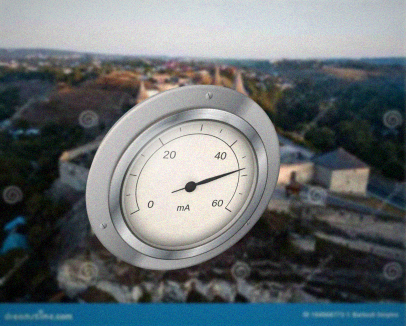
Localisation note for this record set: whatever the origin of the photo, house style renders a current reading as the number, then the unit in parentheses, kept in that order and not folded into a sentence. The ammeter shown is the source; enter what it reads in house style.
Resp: 47.5 (mA)
